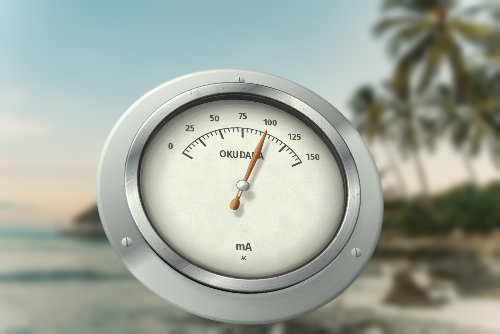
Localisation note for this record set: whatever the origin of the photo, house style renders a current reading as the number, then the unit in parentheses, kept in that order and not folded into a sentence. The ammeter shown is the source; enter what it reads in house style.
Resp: 100 (mA)
